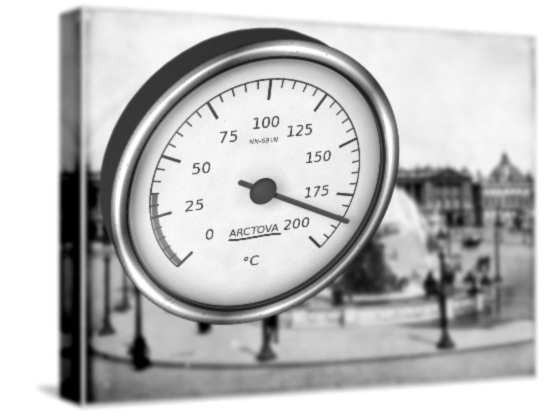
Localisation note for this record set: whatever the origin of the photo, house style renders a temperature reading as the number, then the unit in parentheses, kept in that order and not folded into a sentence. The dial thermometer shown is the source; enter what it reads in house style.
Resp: 185 (°C)
